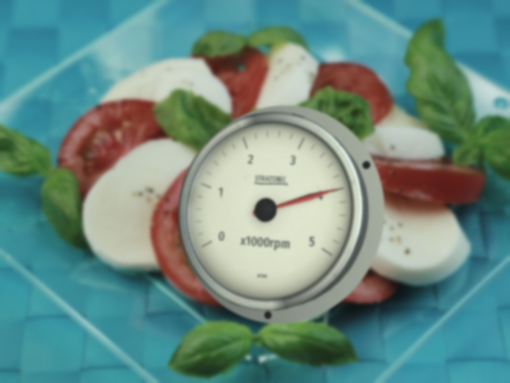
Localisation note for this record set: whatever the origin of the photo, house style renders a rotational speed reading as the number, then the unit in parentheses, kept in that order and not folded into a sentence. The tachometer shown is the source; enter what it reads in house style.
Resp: 4000 (rpm)
